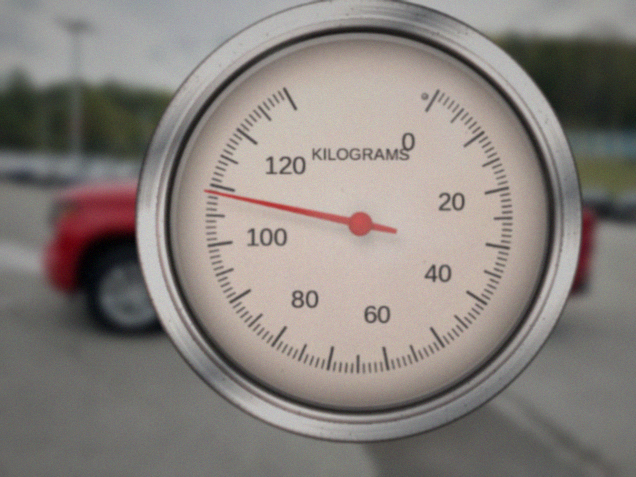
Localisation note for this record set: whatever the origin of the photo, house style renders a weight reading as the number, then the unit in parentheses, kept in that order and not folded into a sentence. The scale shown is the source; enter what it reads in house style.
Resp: 109 (kg)
